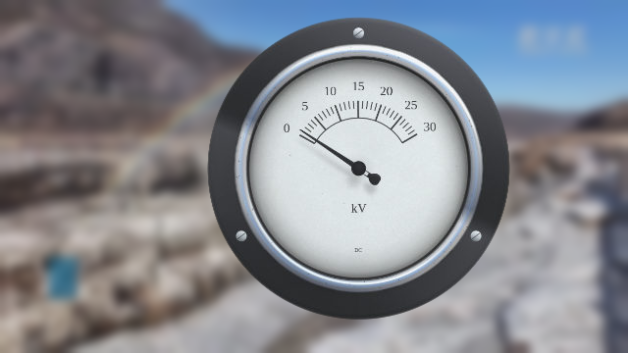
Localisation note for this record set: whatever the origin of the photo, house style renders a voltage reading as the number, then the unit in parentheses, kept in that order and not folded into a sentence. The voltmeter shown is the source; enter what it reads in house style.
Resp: 1 (kV)
